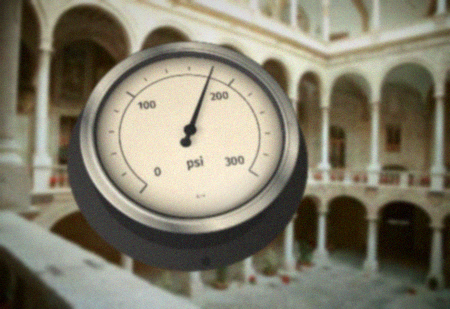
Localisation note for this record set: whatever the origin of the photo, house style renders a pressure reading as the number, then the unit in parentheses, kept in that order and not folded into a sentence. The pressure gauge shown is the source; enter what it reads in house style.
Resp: 180 (psi)
